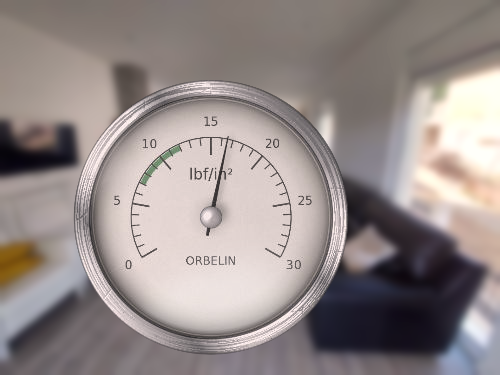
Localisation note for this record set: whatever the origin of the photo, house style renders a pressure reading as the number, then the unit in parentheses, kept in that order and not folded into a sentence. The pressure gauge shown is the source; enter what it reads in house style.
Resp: 16.5 (psi)
